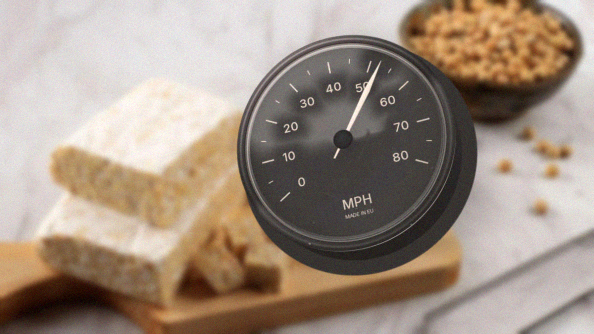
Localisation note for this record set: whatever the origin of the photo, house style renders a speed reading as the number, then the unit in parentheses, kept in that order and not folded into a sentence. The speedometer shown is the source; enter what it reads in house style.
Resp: 52.5 (mph)
